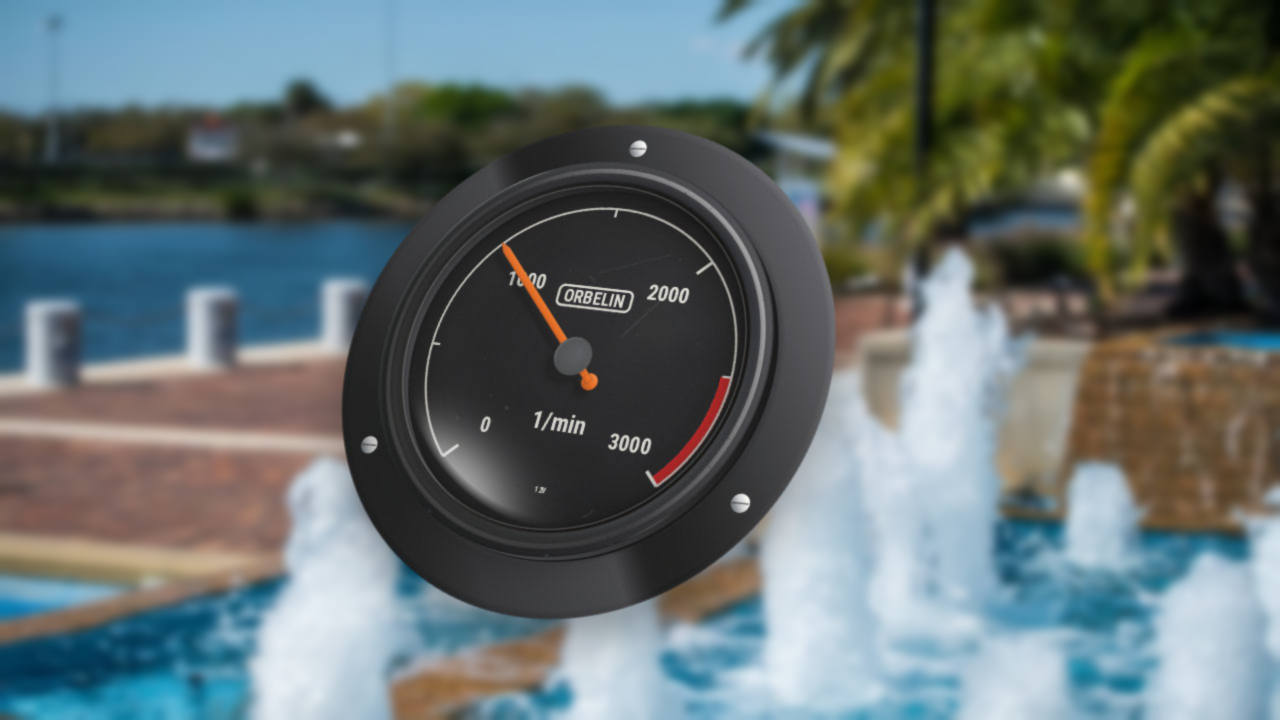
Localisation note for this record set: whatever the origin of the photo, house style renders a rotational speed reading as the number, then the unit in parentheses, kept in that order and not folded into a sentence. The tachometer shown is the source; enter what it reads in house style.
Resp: 1000 (rpm)
